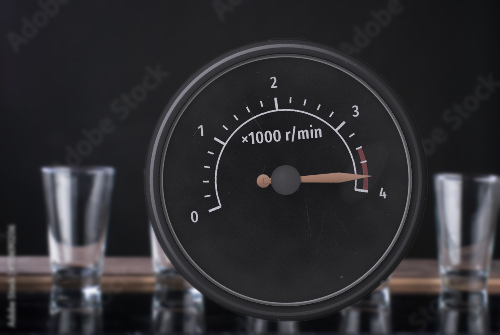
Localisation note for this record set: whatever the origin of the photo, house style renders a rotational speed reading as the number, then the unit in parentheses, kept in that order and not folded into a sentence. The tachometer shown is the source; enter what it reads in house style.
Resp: 3800 (rpm)
